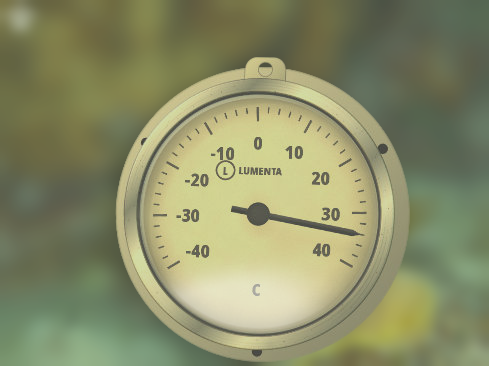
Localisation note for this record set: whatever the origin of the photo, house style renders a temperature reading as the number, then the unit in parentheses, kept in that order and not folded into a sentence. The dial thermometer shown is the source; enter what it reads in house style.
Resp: 34 (°C)
